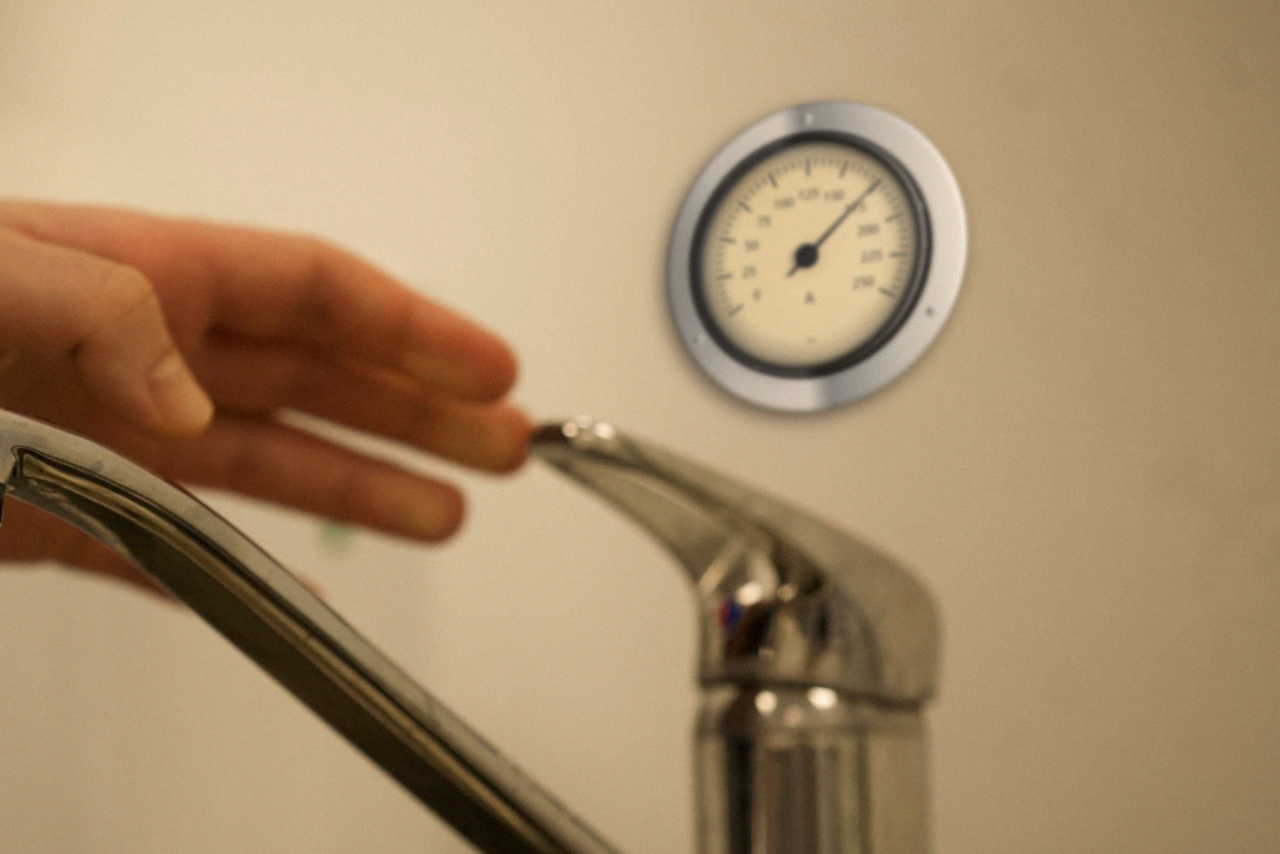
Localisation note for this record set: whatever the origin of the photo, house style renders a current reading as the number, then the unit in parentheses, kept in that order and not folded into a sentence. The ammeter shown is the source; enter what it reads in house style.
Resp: 175 (A)
